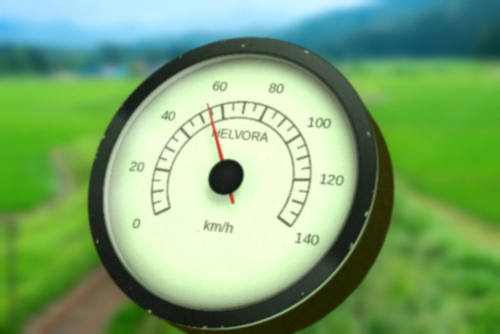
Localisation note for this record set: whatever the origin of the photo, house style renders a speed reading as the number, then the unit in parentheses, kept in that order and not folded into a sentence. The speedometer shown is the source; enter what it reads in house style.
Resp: 55 (km/h)
